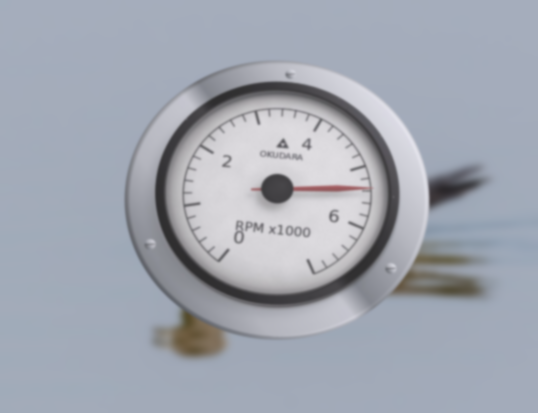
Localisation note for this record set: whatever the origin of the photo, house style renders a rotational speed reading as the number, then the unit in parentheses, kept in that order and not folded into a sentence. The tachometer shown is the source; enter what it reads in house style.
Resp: 5400 (rpm)
